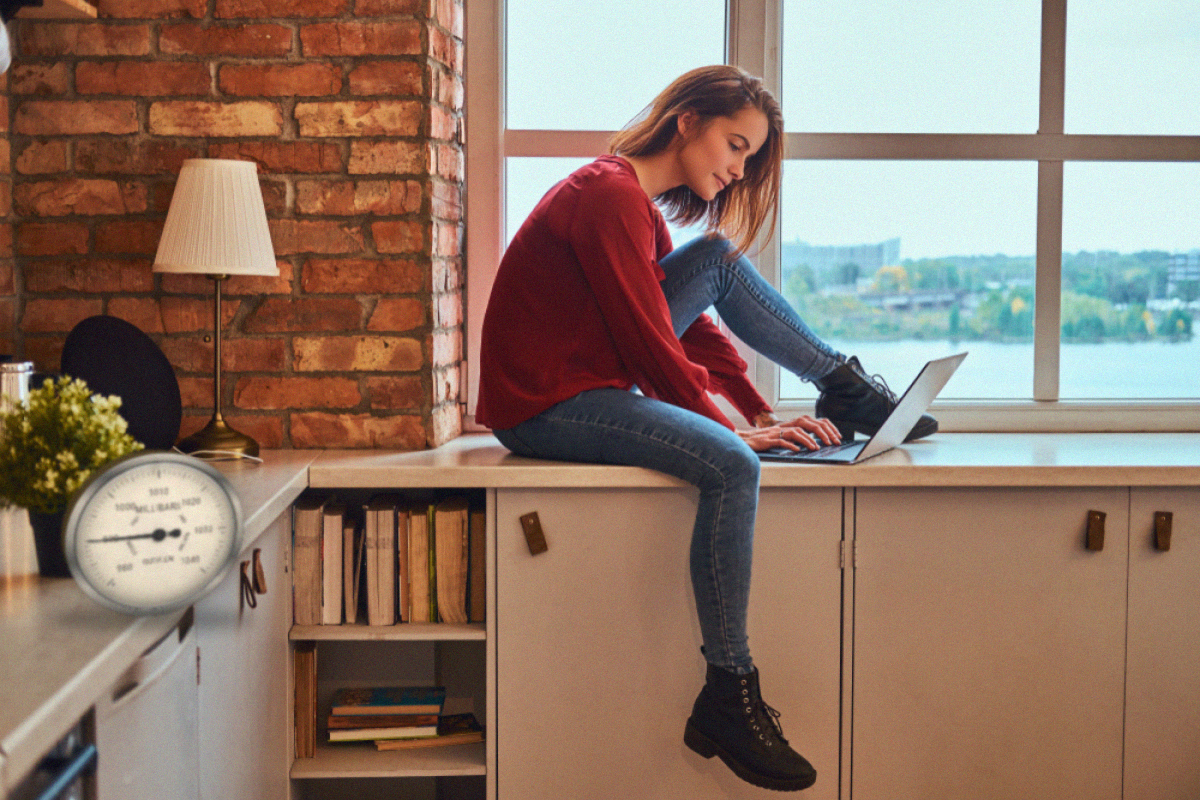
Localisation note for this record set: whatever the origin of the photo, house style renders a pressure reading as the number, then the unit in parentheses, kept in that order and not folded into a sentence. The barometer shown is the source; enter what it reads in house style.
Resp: 990 (mbar)
